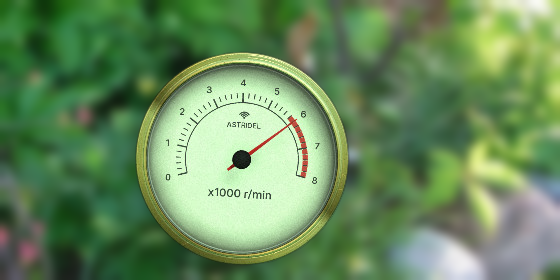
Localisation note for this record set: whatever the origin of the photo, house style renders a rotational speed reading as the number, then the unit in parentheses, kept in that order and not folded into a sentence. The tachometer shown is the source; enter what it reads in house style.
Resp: 6000 (rpm)
